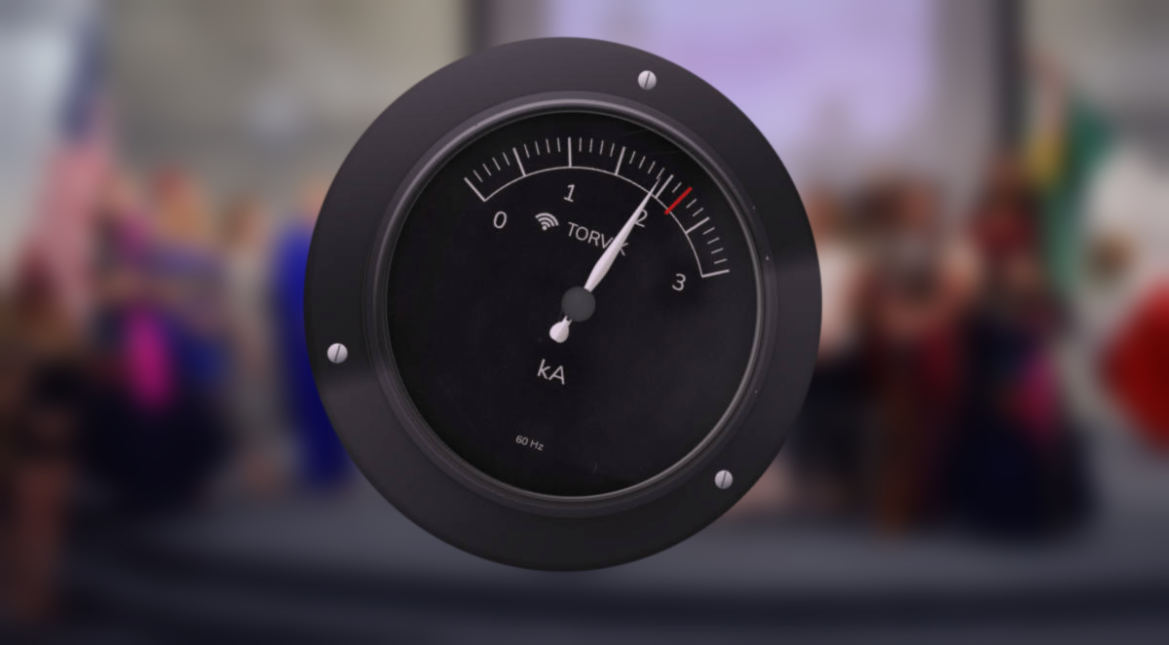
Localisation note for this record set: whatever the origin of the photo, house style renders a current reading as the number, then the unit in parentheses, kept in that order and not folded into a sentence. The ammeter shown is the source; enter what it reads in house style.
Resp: 1.9 (kA)
